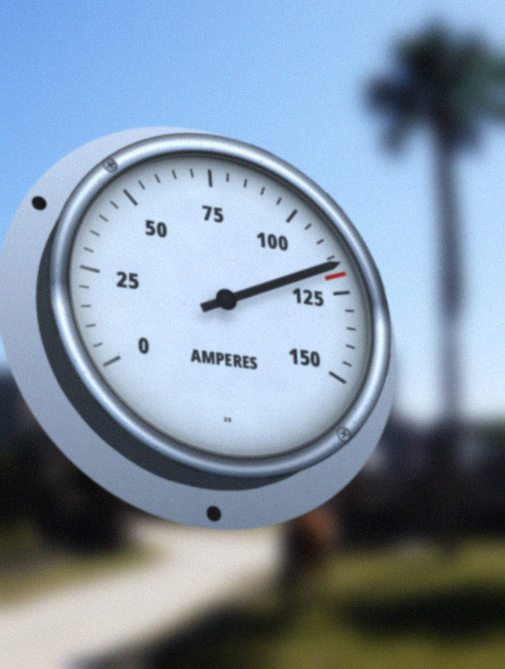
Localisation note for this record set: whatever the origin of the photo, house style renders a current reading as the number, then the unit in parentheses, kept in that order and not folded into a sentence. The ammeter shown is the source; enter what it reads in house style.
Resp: 117.5 (A)
